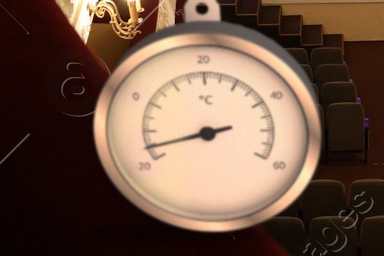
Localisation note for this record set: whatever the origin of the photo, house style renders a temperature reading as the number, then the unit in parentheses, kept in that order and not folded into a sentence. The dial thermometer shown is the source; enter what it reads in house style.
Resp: -15 (°C)
